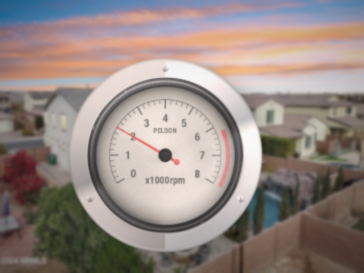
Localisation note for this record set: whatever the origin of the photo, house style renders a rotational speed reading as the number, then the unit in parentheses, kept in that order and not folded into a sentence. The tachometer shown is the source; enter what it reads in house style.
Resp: 2000 (rpm)
